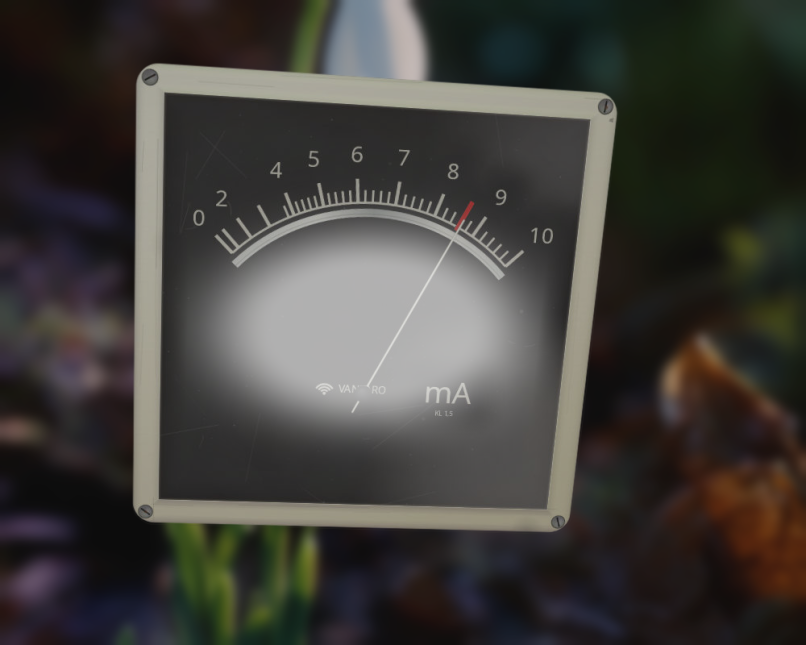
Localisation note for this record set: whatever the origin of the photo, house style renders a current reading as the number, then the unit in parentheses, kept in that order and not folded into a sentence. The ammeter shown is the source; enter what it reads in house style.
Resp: 8.6 (mA)
